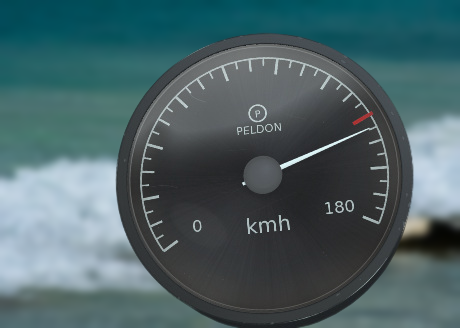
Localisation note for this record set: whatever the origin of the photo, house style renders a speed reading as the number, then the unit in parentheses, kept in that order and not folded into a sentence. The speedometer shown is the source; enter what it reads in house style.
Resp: 145 (km/h)
